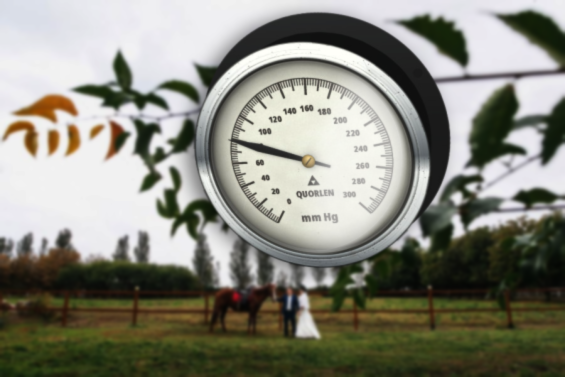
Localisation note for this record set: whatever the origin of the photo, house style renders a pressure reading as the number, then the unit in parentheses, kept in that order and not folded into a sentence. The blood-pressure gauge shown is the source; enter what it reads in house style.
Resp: 80 (mmHg)
